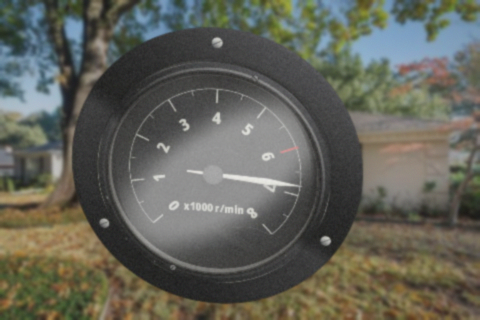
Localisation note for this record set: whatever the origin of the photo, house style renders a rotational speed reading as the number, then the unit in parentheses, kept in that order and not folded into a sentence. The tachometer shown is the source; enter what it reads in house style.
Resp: 6750 (rpm)
